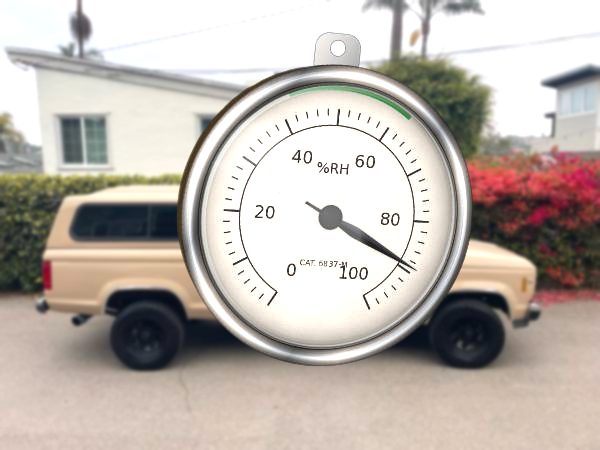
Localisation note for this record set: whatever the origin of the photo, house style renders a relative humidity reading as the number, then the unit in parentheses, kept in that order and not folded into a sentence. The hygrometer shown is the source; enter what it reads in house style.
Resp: 89 (%)
